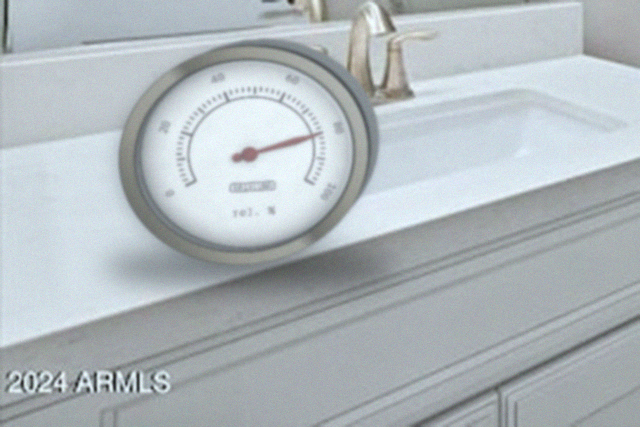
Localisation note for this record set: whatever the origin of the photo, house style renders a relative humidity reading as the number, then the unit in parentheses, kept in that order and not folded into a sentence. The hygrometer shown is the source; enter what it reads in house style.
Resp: 80 (%)
